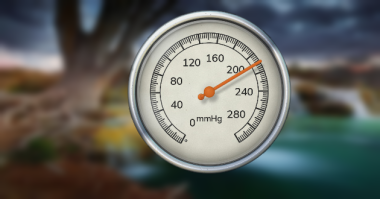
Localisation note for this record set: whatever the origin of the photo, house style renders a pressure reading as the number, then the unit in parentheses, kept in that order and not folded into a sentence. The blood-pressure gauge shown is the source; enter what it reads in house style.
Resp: 210 (mmHg)
